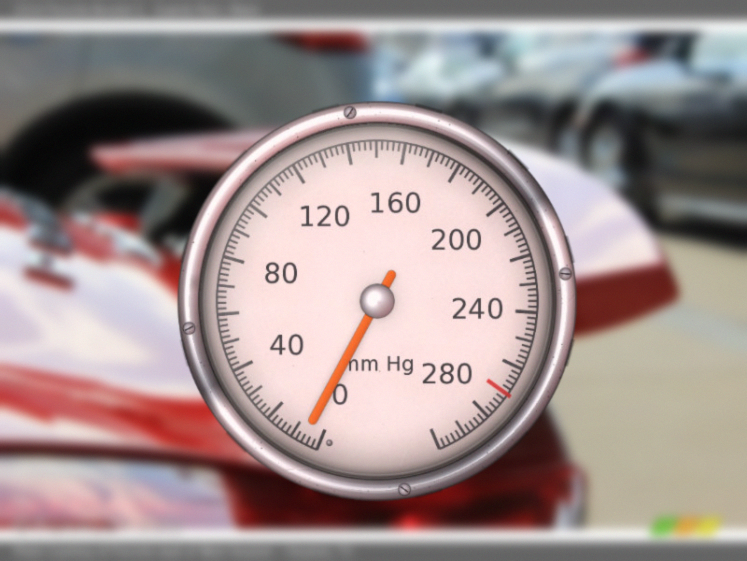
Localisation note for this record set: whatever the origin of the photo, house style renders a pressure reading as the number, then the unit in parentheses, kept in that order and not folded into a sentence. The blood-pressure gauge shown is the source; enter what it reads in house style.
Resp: 6 (mmHg)
